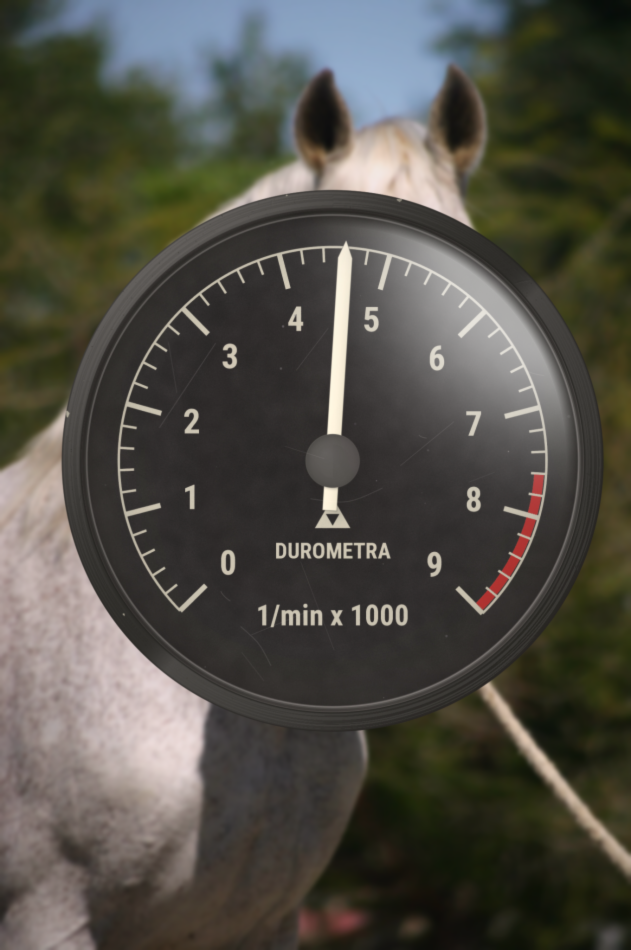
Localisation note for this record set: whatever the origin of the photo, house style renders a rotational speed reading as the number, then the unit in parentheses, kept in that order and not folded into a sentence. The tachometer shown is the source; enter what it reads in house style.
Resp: 4600 (rpm)
